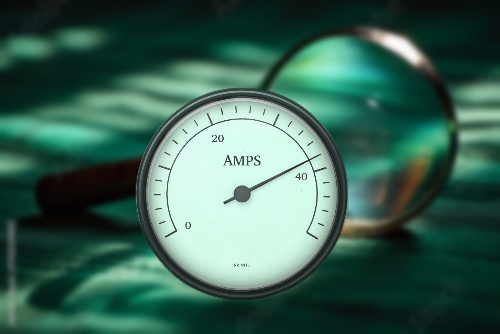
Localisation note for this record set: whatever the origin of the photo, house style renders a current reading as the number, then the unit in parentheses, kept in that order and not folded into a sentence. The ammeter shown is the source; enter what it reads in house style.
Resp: 38 (A)
